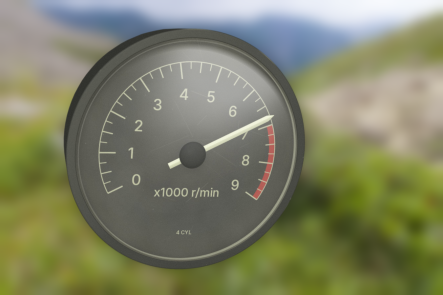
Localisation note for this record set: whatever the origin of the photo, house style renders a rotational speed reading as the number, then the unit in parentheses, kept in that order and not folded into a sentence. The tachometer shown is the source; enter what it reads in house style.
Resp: 6750 (rpm)
